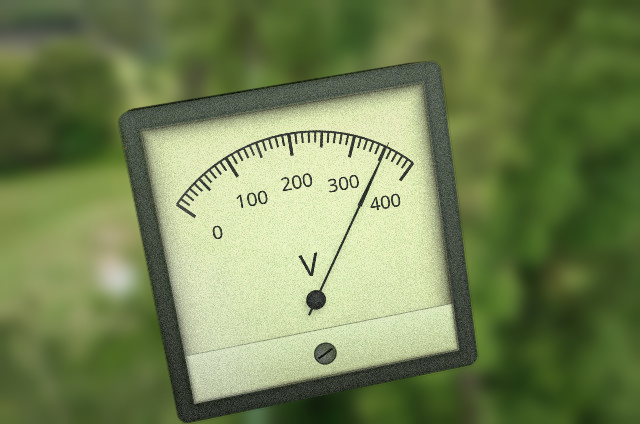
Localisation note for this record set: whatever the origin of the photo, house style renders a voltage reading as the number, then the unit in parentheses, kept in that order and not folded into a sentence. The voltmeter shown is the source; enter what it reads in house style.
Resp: 350 (V)
